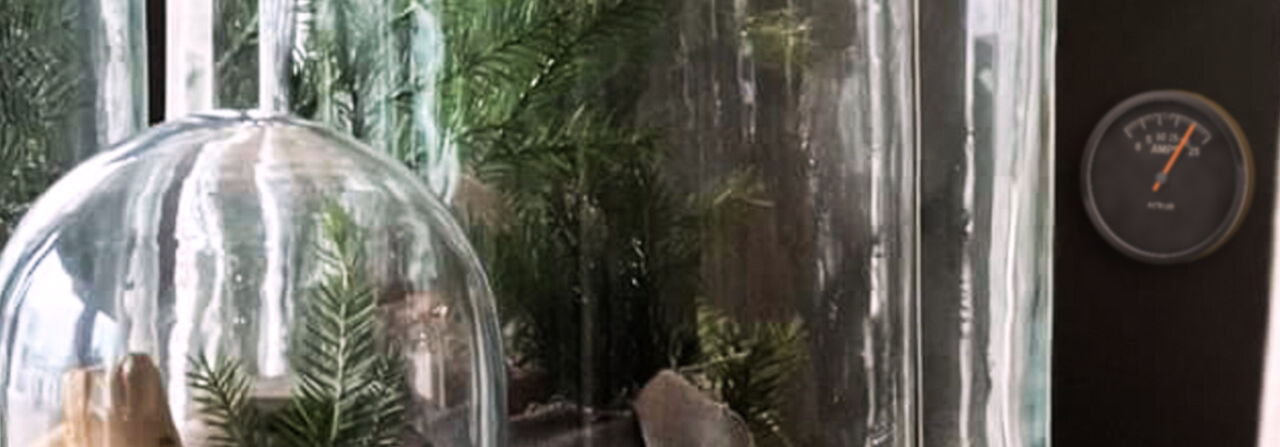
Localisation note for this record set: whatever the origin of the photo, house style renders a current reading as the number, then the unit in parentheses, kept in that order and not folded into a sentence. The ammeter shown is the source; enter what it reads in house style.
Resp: 20 (A)
